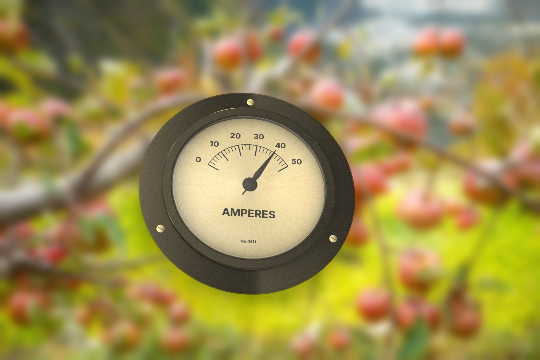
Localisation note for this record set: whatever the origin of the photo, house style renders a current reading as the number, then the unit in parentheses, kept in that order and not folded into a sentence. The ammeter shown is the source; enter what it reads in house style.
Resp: 40 (A)
